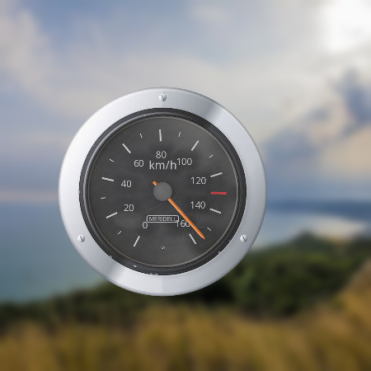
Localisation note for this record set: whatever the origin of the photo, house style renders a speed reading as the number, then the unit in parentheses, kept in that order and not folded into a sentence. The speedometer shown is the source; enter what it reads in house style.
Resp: 155 (km/h)
